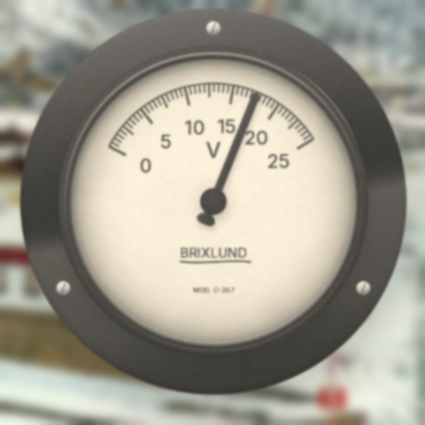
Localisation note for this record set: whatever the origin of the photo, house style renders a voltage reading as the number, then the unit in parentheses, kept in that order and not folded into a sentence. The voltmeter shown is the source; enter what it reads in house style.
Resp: 17.5 (V)
